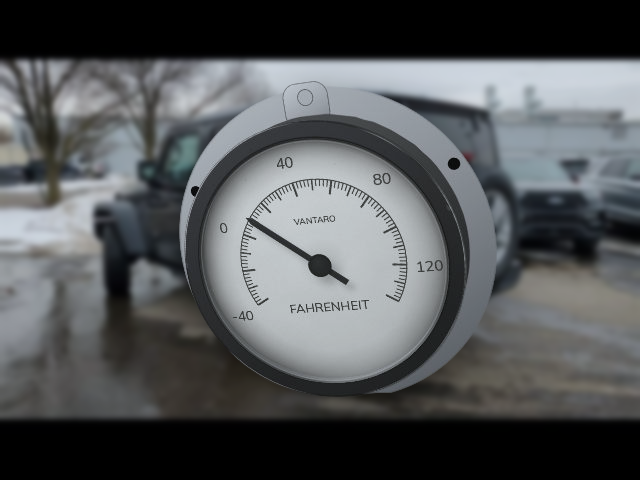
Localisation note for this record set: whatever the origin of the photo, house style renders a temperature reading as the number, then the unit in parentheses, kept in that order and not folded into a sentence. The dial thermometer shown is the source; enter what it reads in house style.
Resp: 10 (°F)
